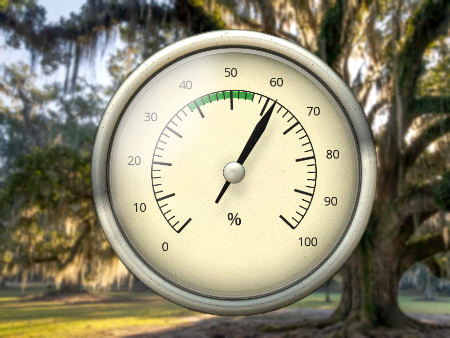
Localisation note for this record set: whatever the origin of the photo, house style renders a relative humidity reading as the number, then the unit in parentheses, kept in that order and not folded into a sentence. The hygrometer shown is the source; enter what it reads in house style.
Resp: 62 (%)
